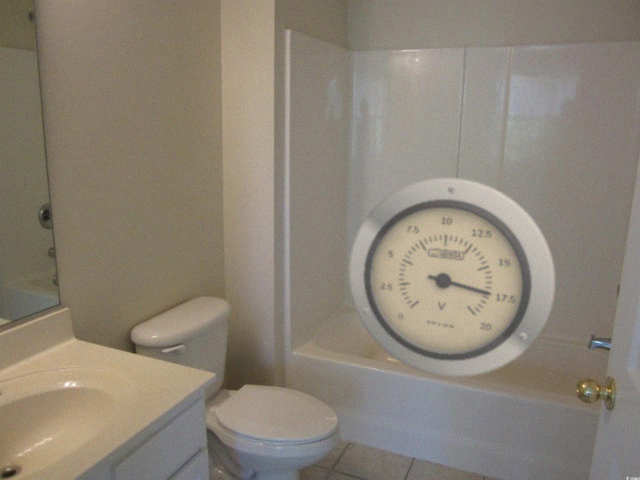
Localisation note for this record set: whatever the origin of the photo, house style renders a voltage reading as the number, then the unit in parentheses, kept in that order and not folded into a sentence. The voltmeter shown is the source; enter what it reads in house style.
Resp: 17.5 (V)
